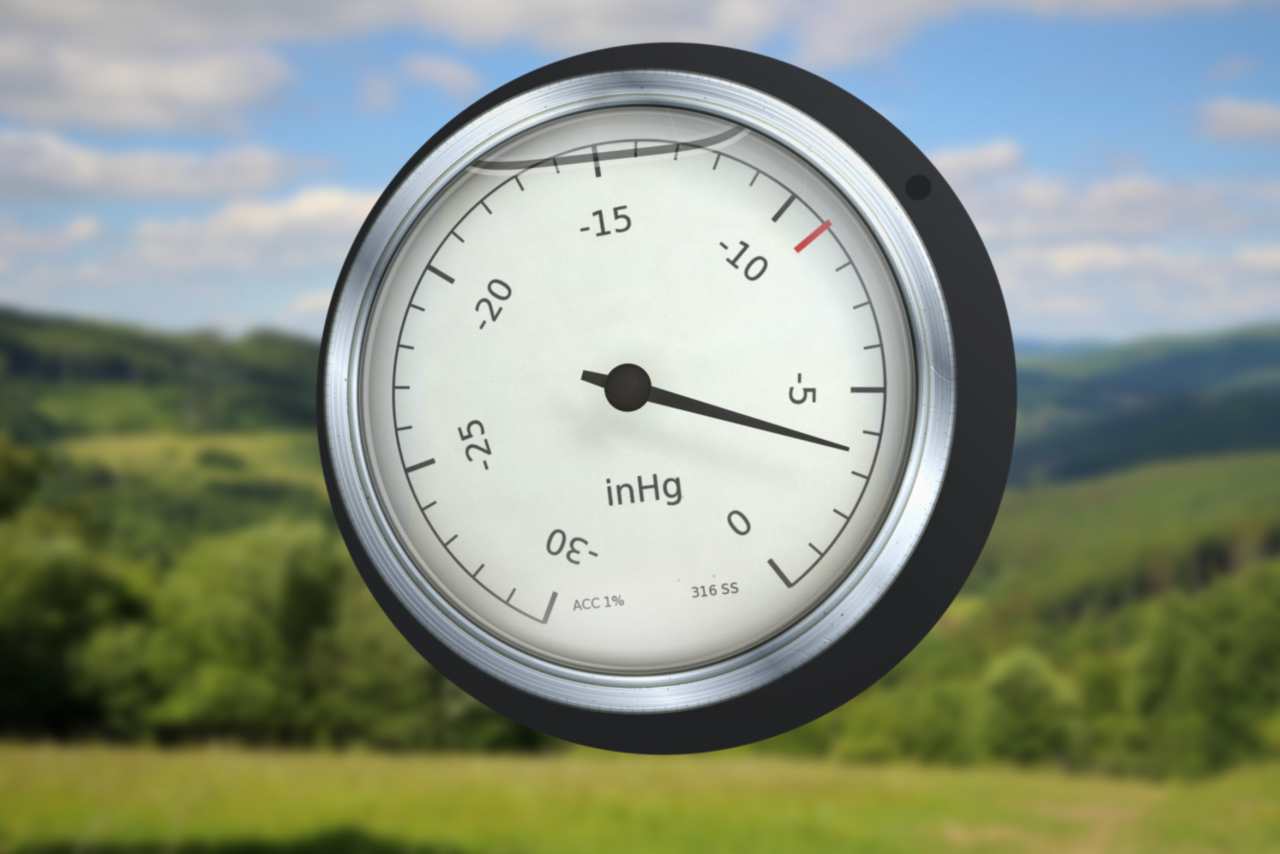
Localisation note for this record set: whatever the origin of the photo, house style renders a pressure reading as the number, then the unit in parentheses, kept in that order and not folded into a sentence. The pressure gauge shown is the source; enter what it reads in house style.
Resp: -3.5 (inHg)
